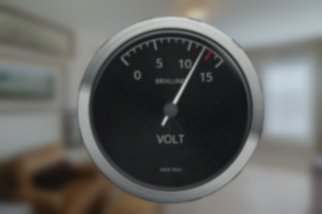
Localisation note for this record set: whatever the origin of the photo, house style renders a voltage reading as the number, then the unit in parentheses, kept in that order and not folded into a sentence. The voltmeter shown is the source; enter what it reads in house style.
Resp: 12 (V)
